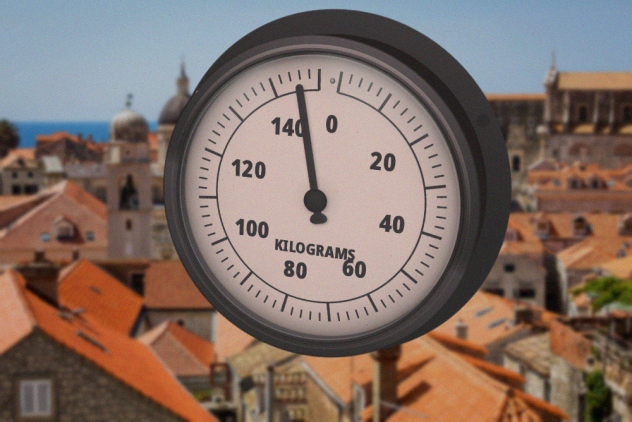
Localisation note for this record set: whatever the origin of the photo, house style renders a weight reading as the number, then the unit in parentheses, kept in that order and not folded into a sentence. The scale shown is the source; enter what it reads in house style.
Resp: 146 (kg)
